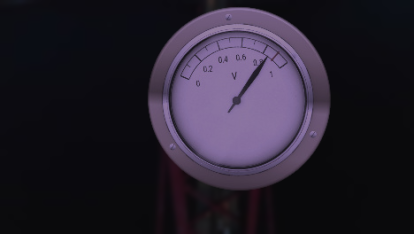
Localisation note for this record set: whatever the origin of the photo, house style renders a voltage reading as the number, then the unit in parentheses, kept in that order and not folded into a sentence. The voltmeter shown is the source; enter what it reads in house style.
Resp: 0.85 (V)
